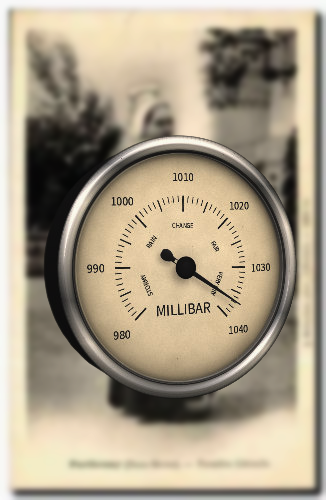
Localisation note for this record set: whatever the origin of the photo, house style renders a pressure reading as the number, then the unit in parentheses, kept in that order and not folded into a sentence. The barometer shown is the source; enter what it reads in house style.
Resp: 1037 (mbar)
